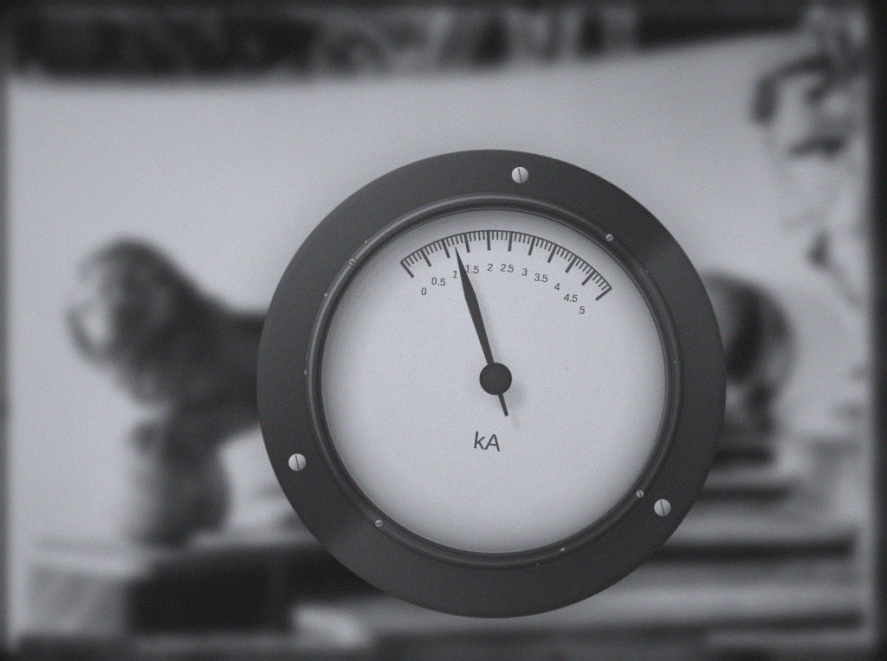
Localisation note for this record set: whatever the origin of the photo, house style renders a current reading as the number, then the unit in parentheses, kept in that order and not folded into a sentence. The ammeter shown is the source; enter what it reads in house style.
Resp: 1.2 (kA)
